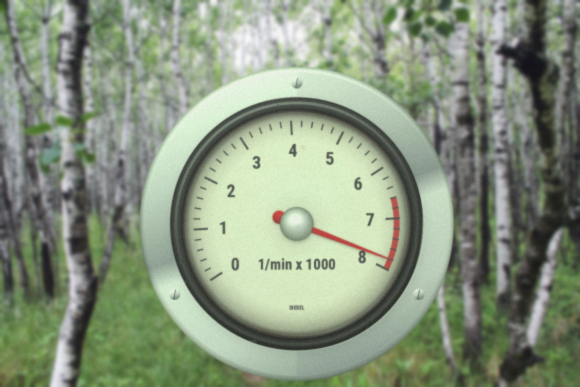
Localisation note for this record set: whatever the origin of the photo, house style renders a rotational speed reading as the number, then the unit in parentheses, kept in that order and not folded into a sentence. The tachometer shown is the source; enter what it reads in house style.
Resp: 7800 (rpm)
